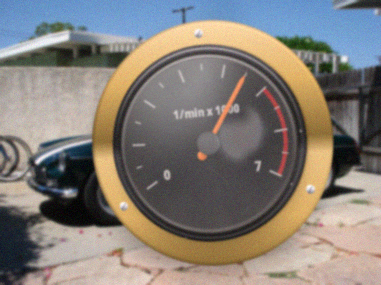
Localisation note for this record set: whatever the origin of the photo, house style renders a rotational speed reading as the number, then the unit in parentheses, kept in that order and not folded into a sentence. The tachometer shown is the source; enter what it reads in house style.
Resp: 4500 (rpm)
